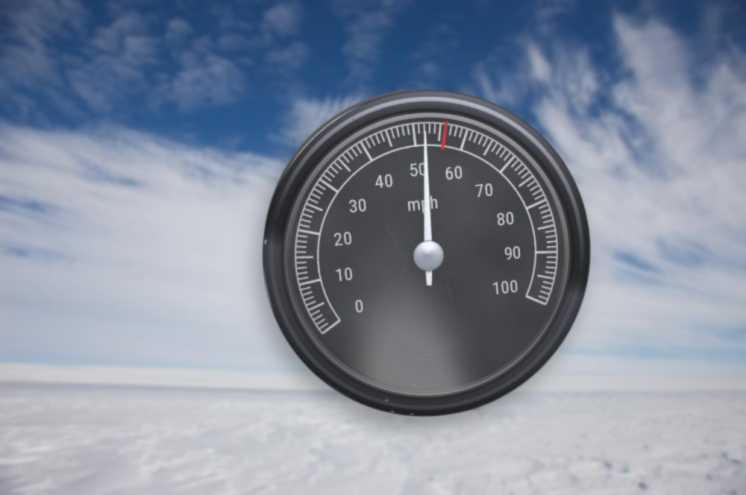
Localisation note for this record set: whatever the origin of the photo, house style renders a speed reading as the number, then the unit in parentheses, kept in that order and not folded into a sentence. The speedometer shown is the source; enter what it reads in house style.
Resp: 52 (mph)
